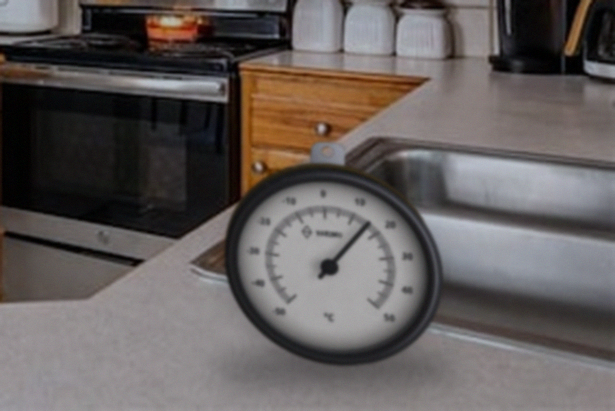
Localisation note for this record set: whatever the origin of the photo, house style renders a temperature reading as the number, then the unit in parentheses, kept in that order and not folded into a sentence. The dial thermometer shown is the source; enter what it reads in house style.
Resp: 15 (°C)
